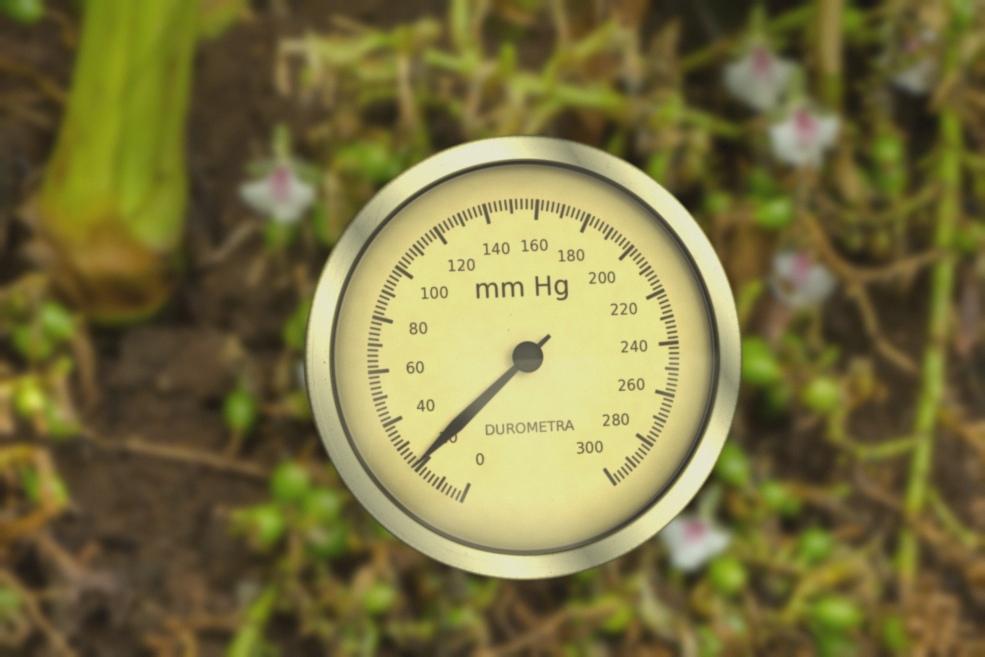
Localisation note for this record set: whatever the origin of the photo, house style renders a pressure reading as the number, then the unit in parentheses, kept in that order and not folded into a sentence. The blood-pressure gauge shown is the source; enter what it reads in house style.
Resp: 22 (mmHg)
